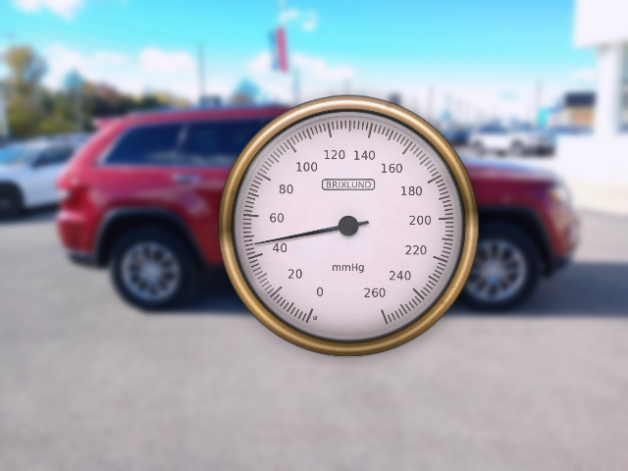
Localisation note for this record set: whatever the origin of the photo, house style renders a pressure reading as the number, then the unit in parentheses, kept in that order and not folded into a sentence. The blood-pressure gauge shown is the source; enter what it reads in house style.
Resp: 46 (mmHg)
